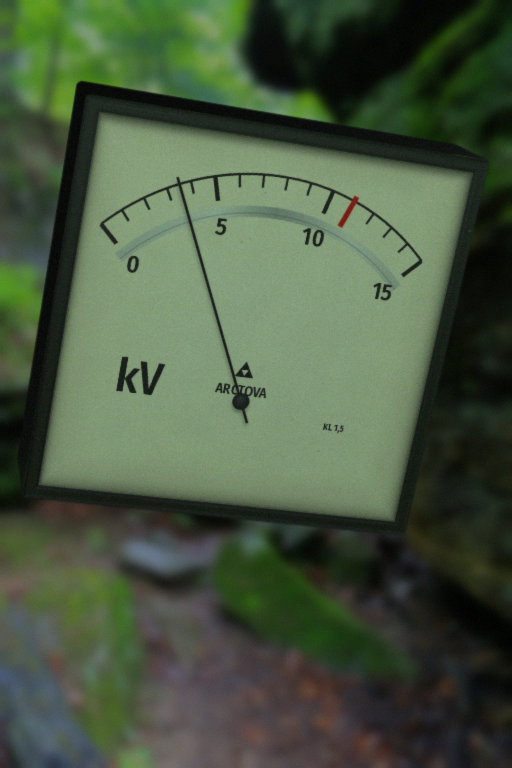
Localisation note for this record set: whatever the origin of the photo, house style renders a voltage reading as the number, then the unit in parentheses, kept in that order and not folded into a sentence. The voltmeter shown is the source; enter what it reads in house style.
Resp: 3.5 (kV)
